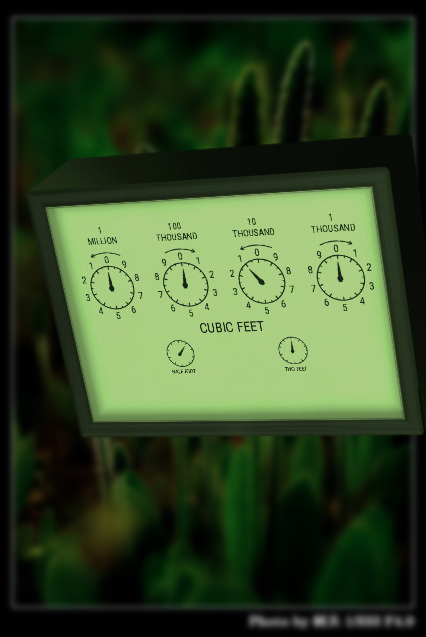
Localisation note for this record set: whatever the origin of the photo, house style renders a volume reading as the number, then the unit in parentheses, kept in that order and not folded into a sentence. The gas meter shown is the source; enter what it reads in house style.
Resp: 1000 (ft³)
